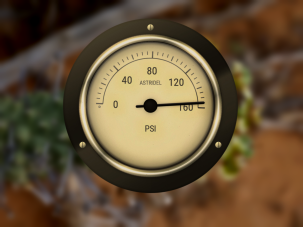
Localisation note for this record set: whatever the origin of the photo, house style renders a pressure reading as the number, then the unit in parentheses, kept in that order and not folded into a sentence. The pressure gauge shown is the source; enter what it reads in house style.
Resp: 155 (psi)
